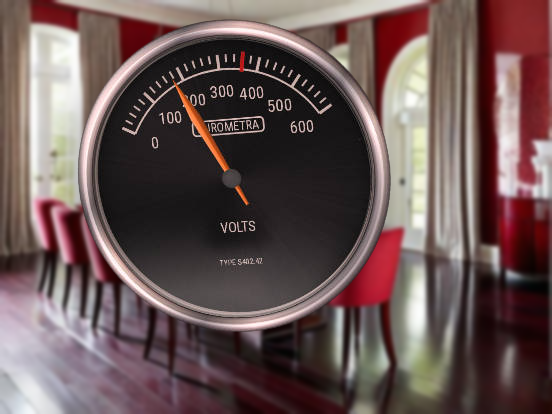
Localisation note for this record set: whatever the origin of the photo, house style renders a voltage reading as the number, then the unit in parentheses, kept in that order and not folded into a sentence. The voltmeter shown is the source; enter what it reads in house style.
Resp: 180 (V)
